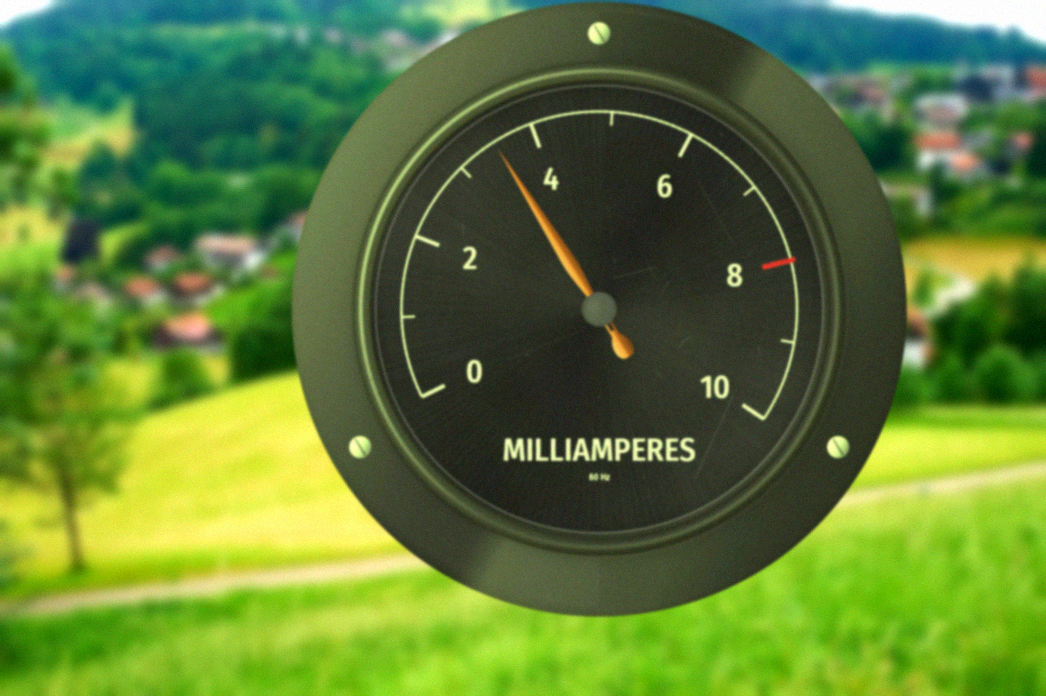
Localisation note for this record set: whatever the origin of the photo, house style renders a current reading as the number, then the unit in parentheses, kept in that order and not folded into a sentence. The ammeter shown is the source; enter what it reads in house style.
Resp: 3.5 (mA)
